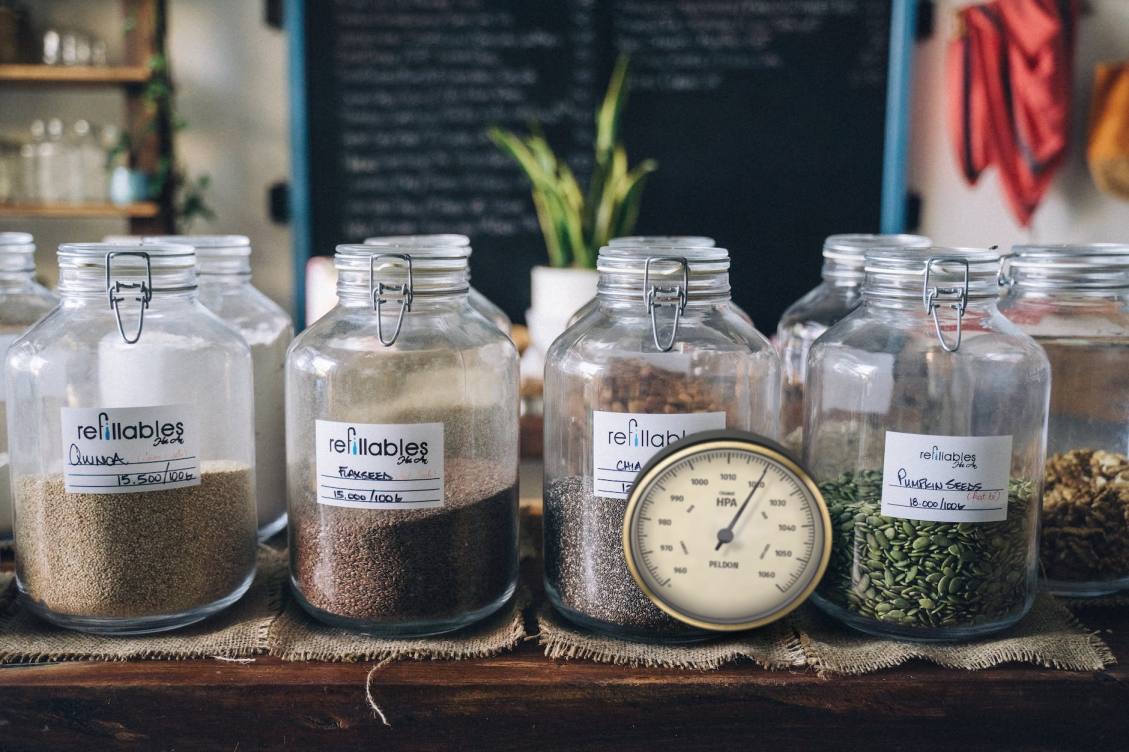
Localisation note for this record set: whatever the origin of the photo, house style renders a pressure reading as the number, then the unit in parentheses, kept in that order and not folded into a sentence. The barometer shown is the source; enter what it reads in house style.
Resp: 1020 (hPa)
